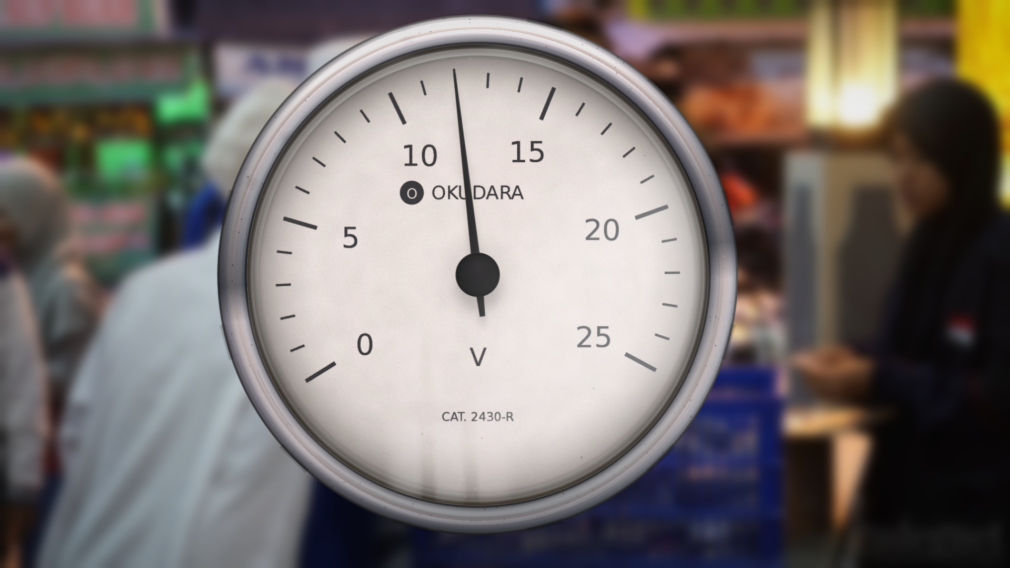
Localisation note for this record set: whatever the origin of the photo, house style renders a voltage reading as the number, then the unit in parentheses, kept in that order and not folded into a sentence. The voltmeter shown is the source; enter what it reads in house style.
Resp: 12 (V)
